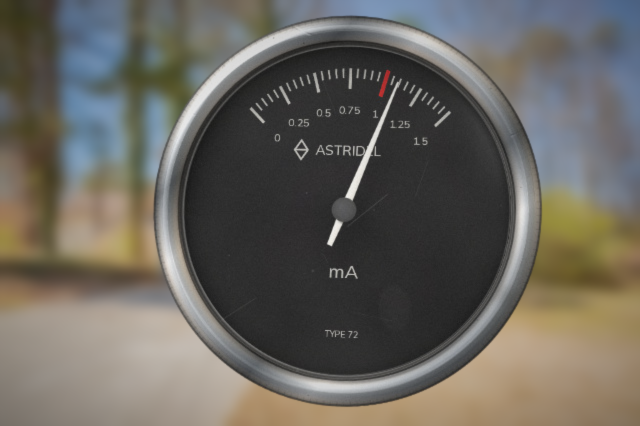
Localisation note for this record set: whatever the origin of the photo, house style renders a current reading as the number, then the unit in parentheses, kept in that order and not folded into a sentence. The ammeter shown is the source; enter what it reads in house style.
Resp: 1.1 (mA)
